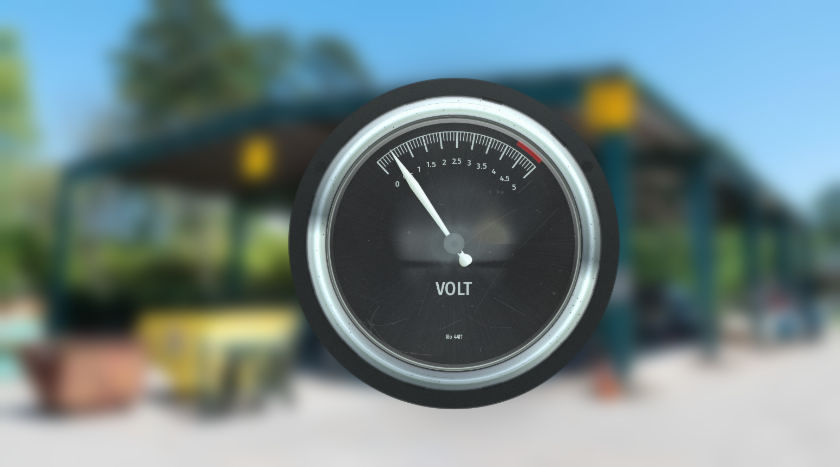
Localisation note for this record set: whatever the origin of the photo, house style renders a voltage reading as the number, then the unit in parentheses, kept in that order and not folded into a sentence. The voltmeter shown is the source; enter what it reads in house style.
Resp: 0.5 (V)
